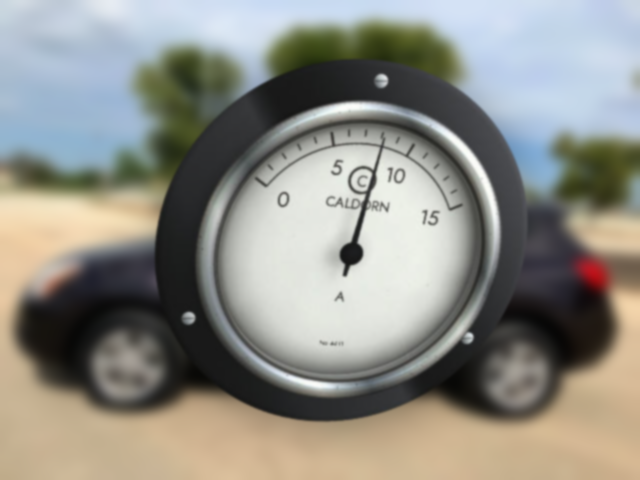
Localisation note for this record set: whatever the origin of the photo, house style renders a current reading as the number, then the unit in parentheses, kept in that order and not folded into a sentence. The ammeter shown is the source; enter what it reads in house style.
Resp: 8 (A)
